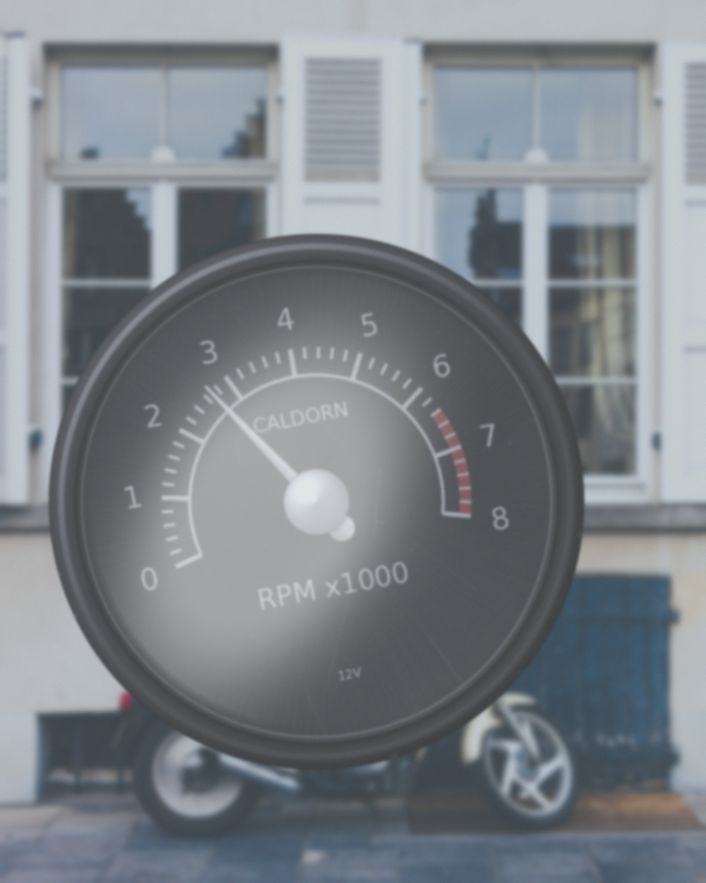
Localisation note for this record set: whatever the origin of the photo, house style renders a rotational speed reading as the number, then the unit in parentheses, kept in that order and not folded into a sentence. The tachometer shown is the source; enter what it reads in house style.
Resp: 2700 (rpm)
